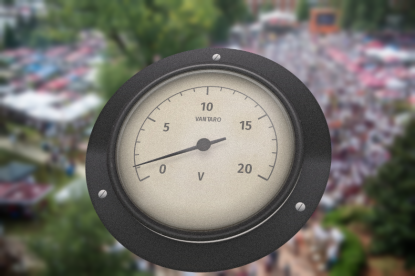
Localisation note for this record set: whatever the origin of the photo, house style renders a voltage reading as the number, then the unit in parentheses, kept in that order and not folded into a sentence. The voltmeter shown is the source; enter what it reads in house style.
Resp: 1 (V)
